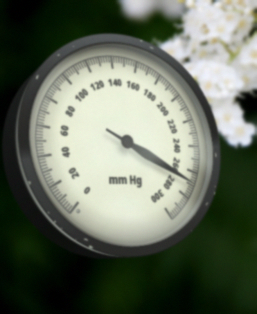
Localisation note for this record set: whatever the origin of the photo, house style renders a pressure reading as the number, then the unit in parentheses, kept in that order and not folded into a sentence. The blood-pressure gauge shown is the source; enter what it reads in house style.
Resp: 270 (mmHg)
